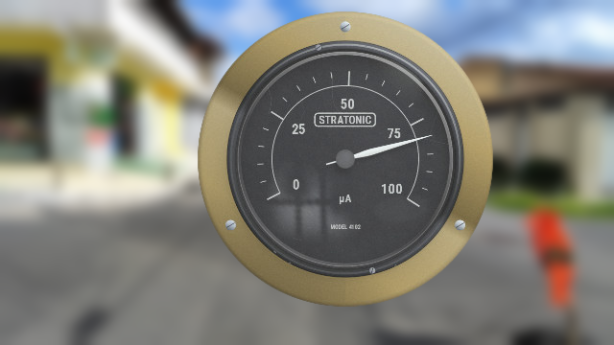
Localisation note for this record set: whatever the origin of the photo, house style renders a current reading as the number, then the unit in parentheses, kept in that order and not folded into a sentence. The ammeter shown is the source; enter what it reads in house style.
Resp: 80 (µA)
